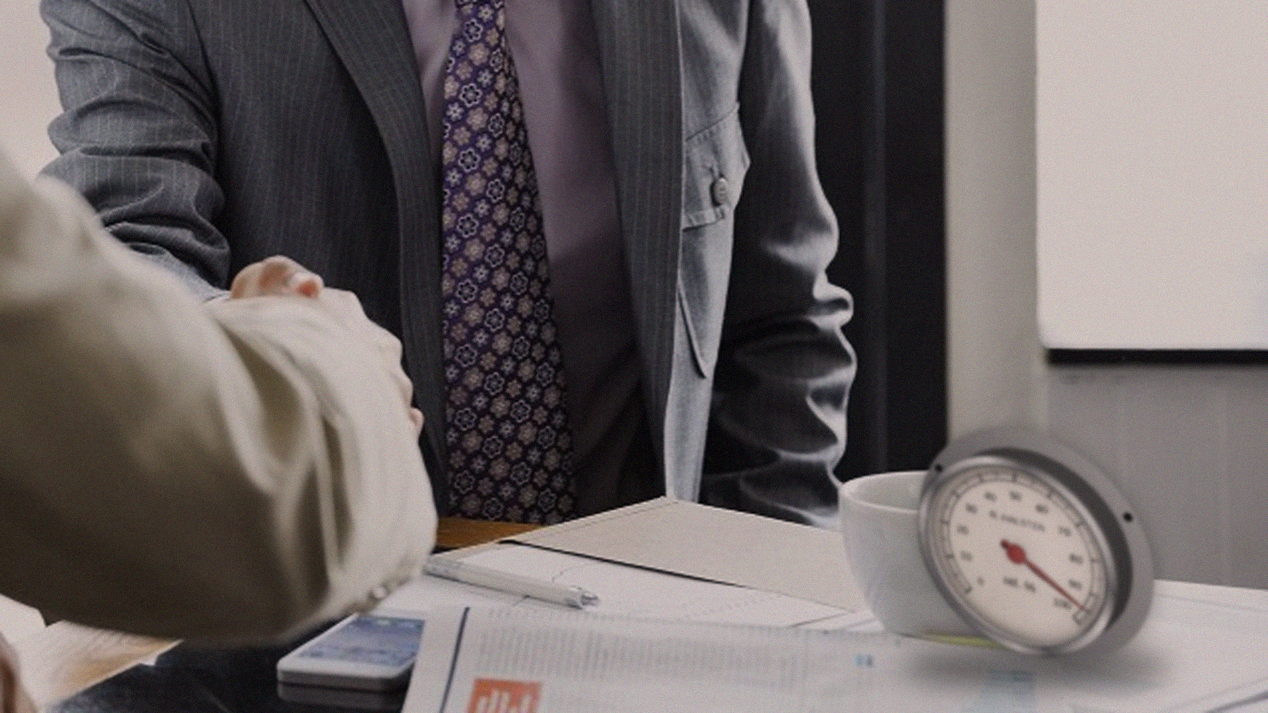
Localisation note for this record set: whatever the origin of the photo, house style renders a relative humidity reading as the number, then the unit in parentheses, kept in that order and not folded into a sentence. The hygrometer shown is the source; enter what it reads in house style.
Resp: 95 (%)
